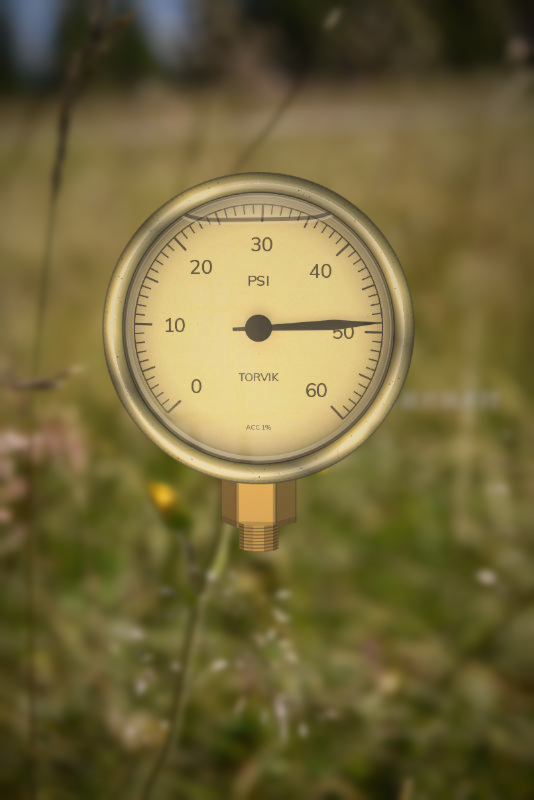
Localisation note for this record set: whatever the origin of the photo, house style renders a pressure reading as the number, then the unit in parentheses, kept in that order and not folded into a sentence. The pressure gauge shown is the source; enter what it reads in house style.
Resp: 49 (psi)
